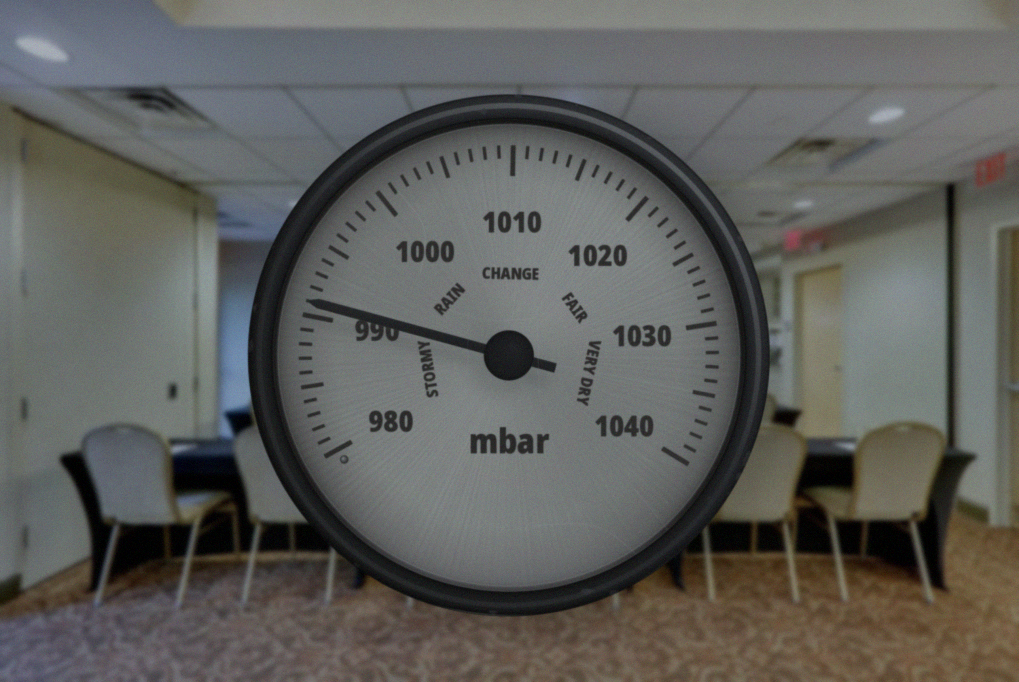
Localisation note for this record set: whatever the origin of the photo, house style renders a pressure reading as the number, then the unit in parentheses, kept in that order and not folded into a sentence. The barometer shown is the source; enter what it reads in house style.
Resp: 991 (mbar)
